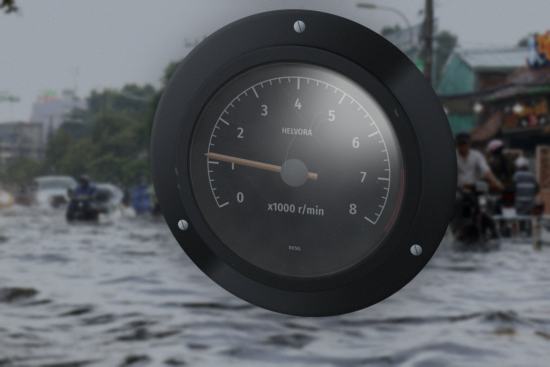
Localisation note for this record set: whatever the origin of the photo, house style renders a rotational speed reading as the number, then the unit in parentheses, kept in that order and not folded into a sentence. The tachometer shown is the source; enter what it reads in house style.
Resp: 1200 (rpm)
